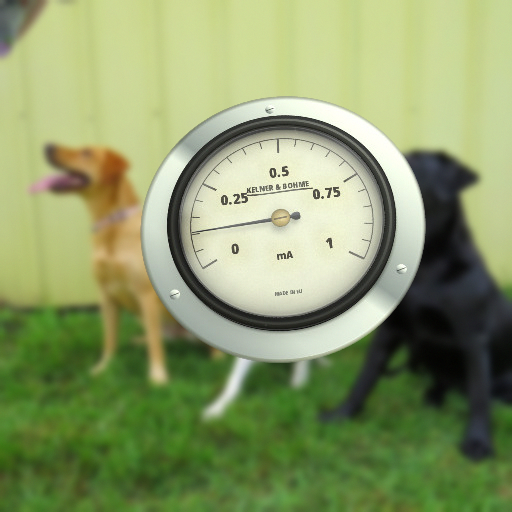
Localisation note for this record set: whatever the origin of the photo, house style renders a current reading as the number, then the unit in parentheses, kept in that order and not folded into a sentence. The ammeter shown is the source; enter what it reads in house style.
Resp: 0.1 (mA)
